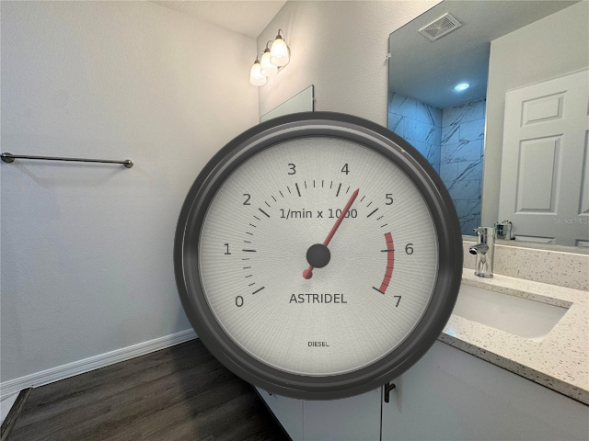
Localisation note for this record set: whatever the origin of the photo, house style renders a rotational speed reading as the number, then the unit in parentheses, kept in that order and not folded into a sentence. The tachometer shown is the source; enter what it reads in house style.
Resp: 4400 (rpm)
